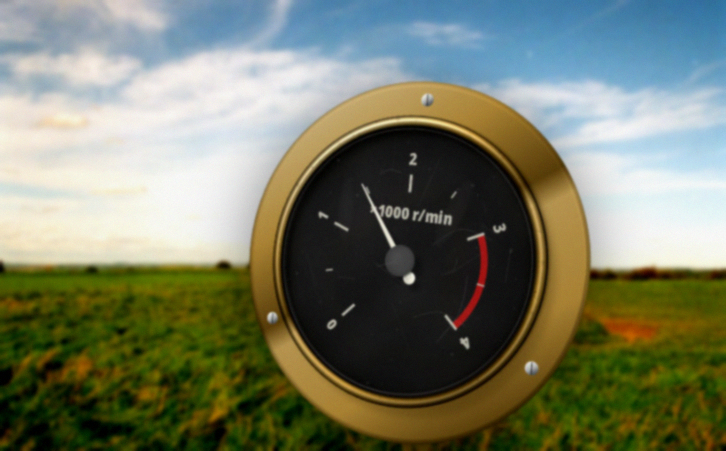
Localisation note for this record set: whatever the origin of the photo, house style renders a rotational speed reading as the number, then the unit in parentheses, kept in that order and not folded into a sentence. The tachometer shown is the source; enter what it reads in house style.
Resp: 1500 (rpm)
